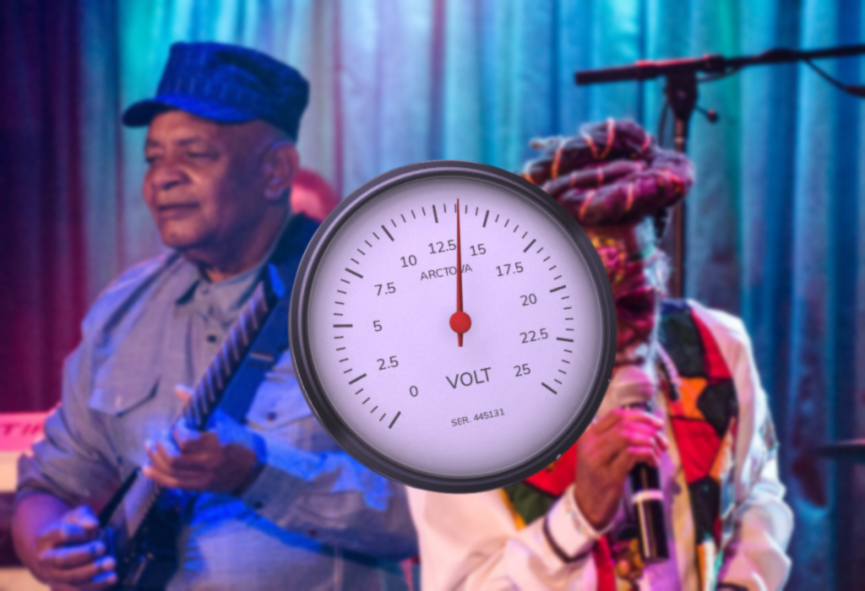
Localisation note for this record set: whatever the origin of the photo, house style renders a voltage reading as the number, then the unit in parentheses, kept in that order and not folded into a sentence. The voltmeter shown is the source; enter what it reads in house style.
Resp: 13.5 (V)
